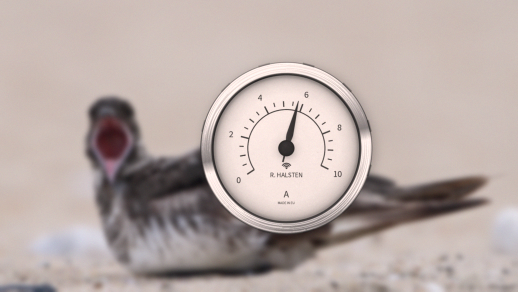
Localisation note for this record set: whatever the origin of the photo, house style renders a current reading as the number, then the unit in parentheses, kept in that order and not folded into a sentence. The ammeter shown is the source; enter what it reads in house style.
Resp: 5.75 (A)
